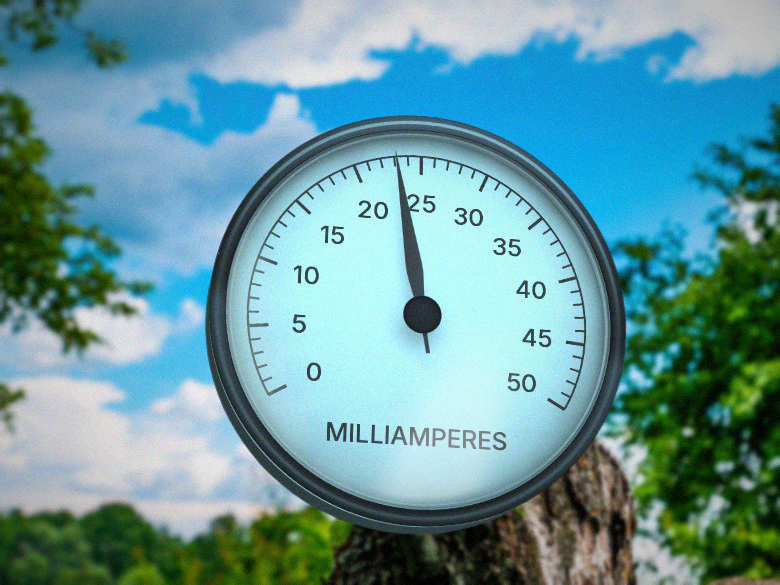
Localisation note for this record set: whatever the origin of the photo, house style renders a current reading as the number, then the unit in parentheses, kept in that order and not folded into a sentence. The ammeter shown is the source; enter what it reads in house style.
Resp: 23 (mA)
